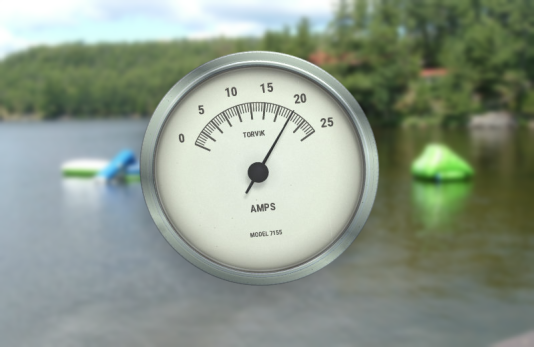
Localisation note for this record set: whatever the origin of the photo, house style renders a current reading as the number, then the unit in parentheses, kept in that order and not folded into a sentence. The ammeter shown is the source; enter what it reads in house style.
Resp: 20 (A)
